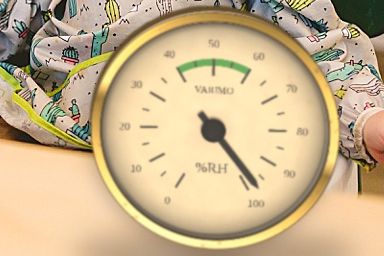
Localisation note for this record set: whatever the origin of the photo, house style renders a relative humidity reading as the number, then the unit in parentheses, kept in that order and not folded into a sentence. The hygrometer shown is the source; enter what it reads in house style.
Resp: 97.5 (%)
